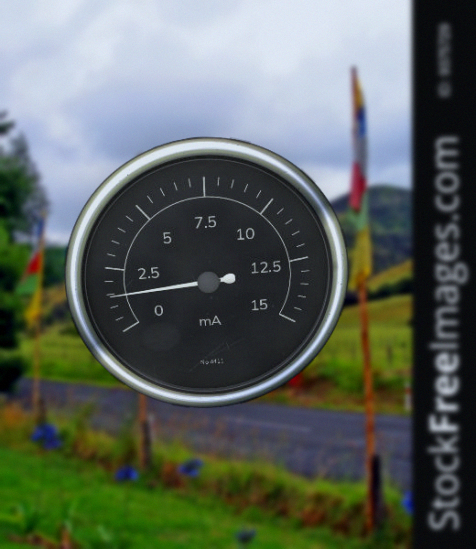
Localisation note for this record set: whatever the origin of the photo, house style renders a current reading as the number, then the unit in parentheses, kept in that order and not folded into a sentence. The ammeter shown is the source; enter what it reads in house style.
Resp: 1.5 (mA)
